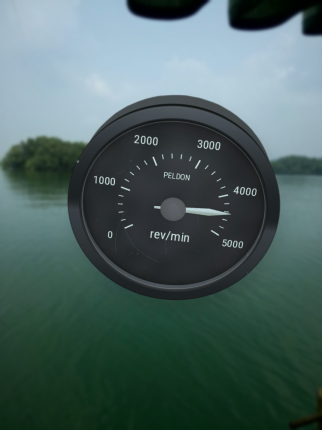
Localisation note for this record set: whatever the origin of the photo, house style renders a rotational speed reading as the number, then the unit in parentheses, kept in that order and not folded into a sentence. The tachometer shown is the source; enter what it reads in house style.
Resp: 4400 (rpm)
